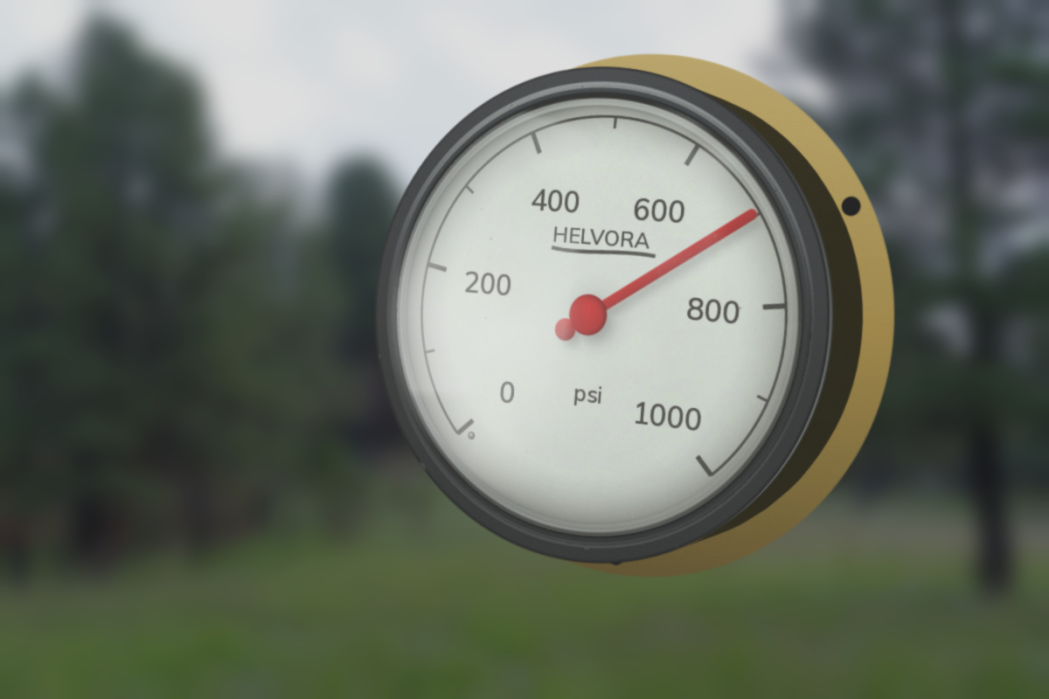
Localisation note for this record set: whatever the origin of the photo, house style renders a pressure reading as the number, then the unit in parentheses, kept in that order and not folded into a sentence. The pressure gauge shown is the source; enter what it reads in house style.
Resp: 700 (psi)
